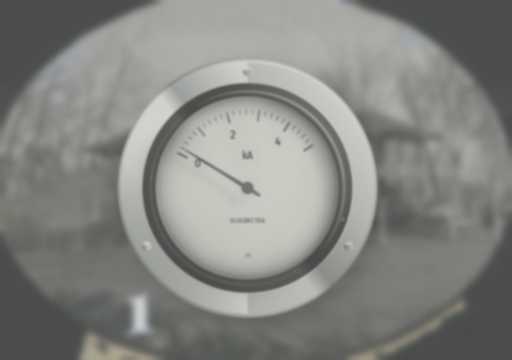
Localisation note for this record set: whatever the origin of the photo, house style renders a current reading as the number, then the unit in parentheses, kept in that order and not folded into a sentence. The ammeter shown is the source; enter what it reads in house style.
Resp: 0.2 (kA)
